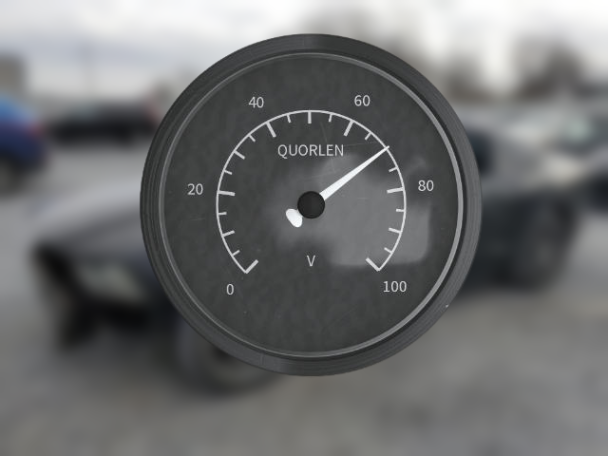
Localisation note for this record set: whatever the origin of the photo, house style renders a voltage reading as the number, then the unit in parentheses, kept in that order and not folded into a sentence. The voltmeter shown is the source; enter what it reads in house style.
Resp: 70 (V)
